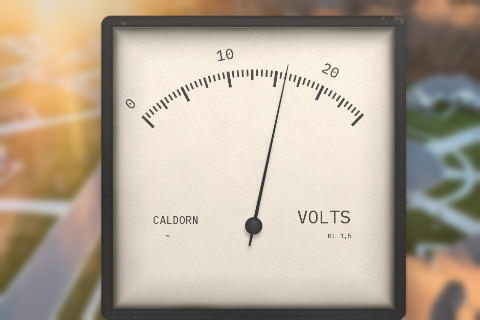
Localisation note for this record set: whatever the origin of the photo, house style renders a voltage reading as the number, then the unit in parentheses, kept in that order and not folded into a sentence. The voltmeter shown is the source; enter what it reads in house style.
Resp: 16 (V)
